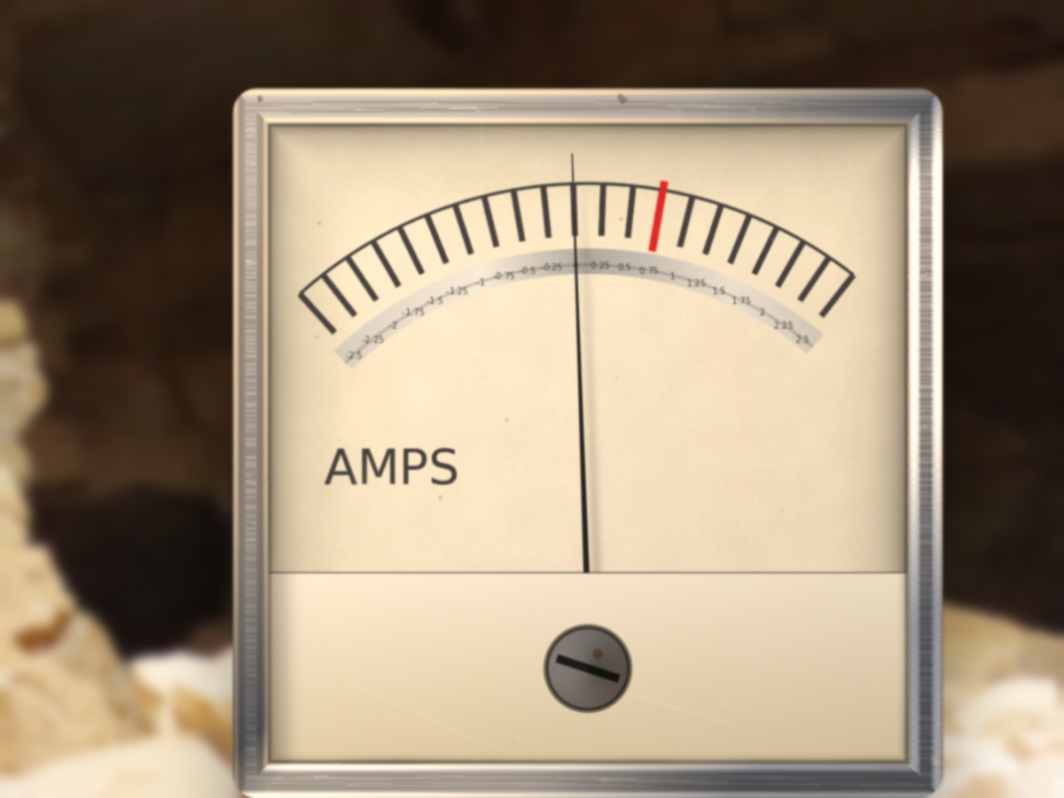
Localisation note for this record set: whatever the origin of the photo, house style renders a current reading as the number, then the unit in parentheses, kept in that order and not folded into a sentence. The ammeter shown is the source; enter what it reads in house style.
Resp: 0 (A)
